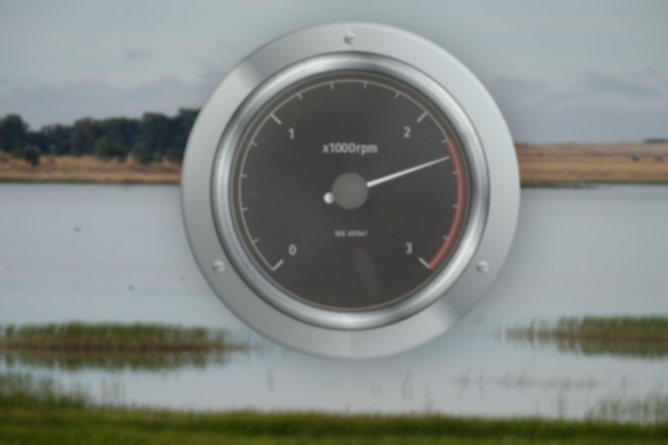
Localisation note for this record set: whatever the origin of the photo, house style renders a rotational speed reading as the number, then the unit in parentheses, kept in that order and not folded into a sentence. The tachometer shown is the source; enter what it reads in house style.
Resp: 2300 (rpm)
